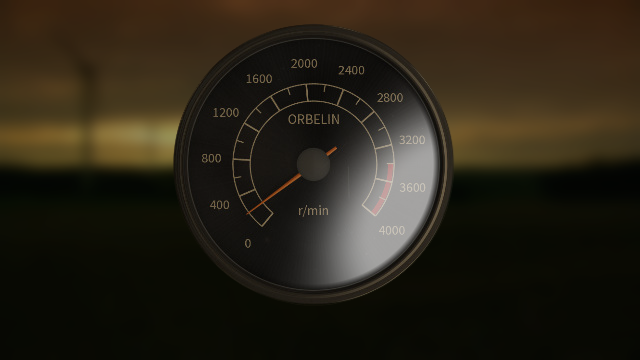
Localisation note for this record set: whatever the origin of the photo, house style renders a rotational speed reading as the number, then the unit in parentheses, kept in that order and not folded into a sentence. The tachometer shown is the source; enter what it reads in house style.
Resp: 200 (rpm)
